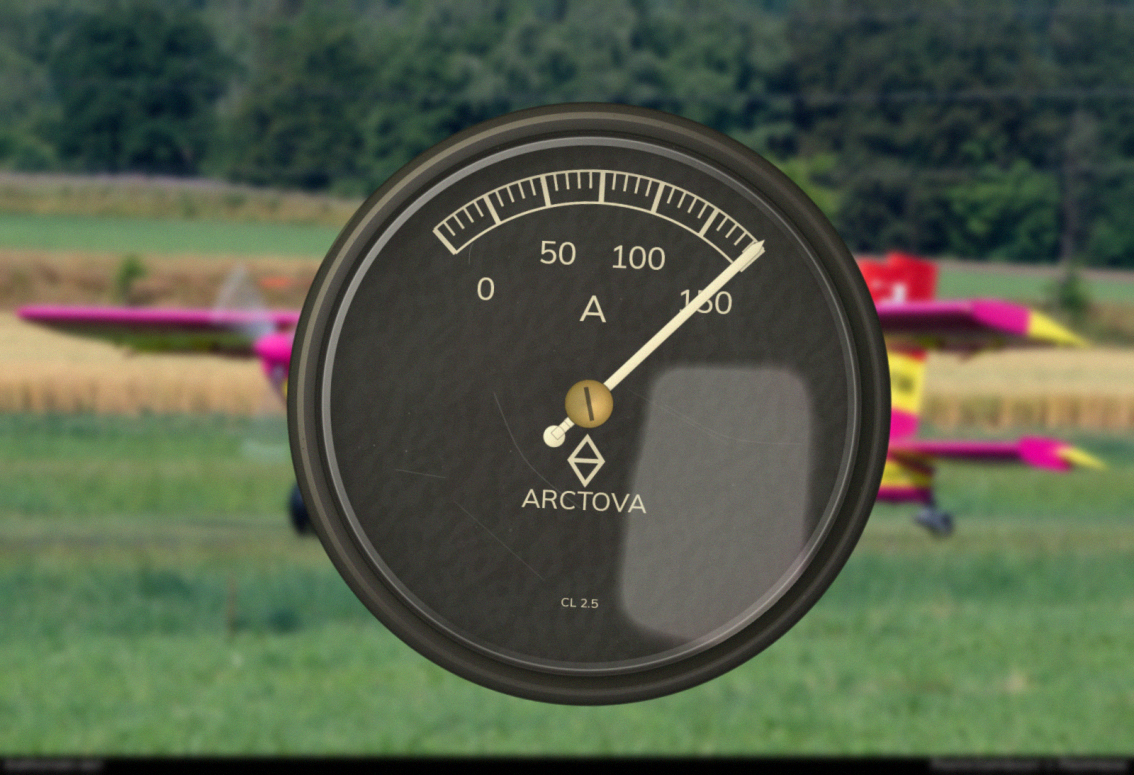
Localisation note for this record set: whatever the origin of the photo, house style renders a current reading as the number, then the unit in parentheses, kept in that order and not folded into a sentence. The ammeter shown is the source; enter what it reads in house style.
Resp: 147.5 (A)
